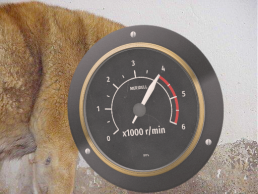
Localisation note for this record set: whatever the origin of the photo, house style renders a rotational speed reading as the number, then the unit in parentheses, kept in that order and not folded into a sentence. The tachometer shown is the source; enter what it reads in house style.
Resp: 4000 (rpm)
